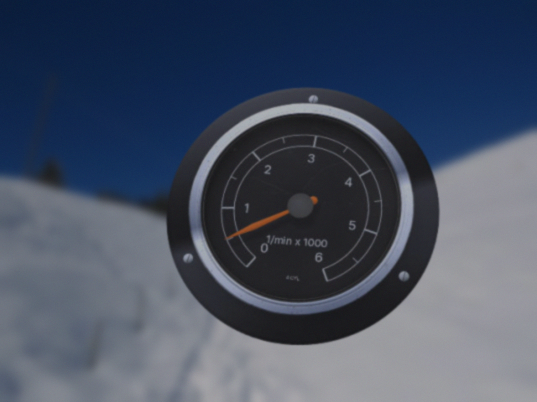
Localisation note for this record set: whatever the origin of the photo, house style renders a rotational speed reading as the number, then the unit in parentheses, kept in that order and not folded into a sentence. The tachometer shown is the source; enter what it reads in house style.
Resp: 500 (rpm)
